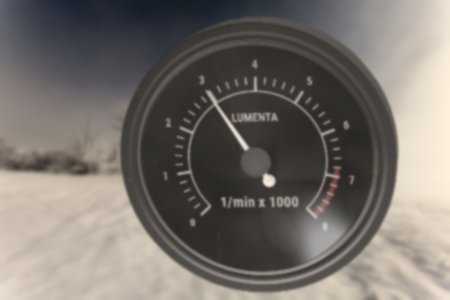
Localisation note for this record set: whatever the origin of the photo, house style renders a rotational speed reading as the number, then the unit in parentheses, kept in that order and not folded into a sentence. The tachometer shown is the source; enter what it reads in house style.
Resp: 3000 (rpm)
